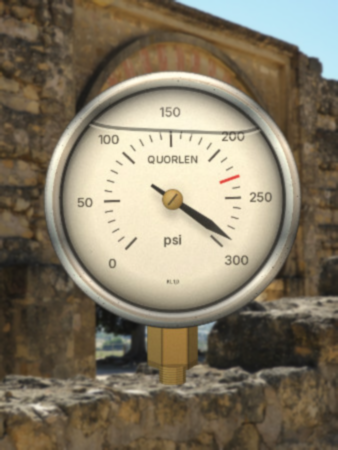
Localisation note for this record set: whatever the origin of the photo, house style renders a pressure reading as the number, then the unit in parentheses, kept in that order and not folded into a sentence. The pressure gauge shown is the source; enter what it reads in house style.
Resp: 290 (psi)
